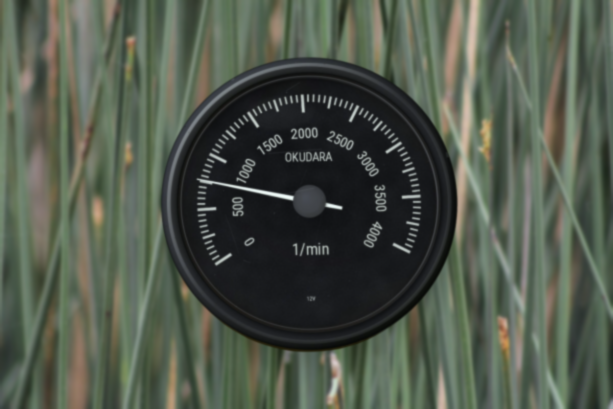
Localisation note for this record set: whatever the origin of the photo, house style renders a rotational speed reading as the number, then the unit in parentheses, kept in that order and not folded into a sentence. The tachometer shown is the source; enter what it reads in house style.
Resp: 750 (rpm)
